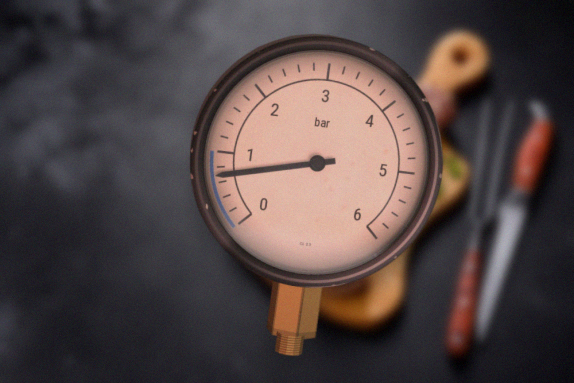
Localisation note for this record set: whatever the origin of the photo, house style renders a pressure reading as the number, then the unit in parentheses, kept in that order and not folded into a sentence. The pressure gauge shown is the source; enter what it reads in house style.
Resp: 0.7 (bar)
